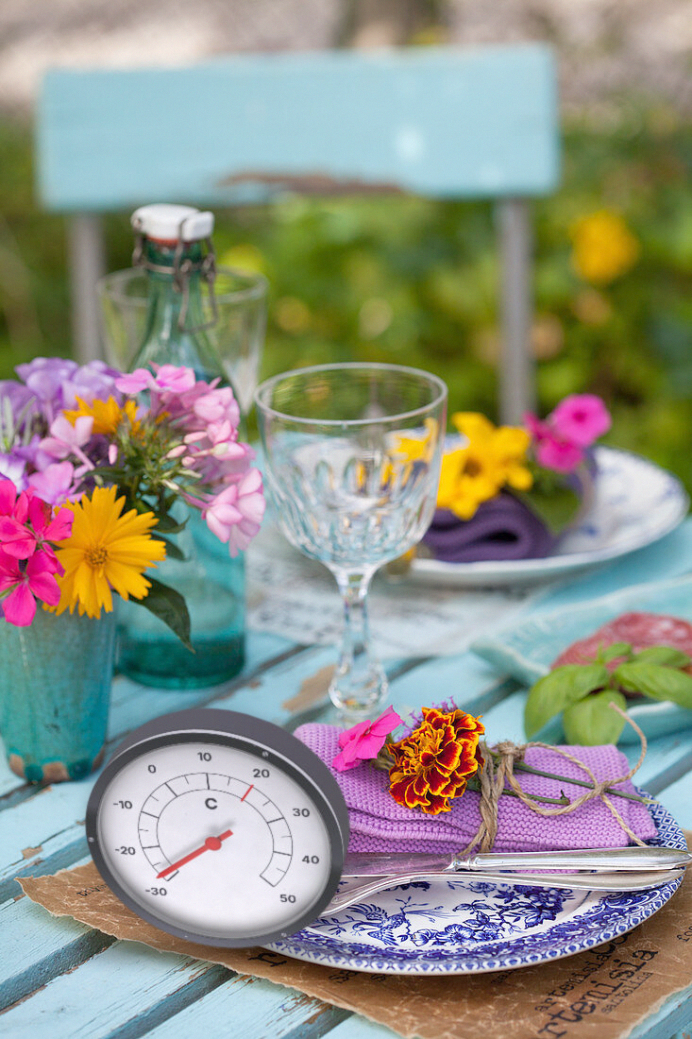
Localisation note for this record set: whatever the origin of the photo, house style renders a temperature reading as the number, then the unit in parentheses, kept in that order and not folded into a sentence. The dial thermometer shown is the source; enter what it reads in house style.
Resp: -27.5 (°C)
